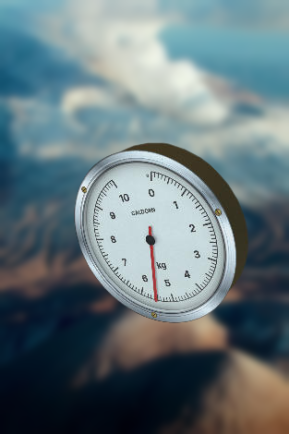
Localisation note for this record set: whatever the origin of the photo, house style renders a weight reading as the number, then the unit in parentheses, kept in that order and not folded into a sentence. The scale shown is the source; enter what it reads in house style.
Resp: 5.5 (kg)
